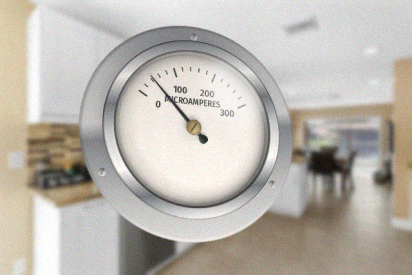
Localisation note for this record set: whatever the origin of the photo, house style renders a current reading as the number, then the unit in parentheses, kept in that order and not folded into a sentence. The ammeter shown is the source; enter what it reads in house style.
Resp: 40 (µA)
